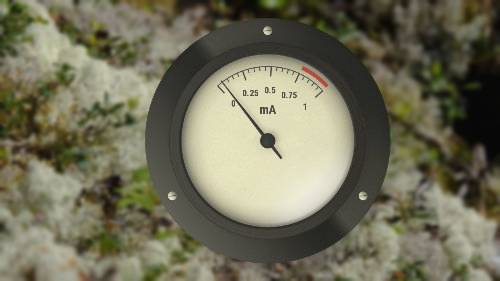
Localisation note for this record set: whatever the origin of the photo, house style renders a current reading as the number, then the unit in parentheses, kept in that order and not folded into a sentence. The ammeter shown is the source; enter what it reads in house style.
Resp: 0.05 (mA)
